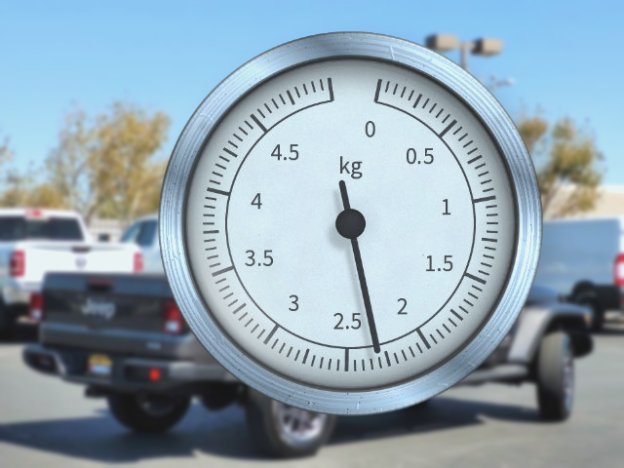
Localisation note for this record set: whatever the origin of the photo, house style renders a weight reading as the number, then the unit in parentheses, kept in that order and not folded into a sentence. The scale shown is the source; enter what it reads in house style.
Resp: 2.3 (kg)
